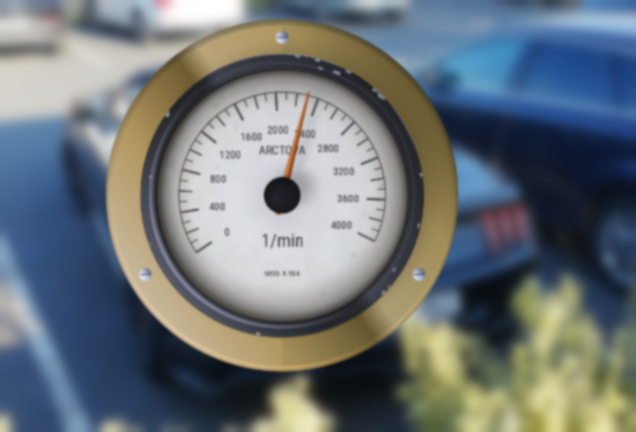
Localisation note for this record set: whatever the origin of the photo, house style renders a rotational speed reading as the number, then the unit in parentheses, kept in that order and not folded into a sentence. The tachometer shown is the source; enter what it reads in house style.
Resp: 2300 (rpm)
